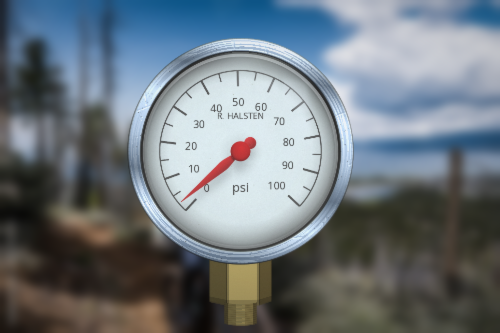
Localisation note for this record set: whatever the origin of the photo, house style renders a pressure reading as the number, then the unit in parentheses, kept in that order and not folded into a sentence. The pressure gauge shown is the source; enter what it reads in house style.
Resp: 2.5 (psi)
